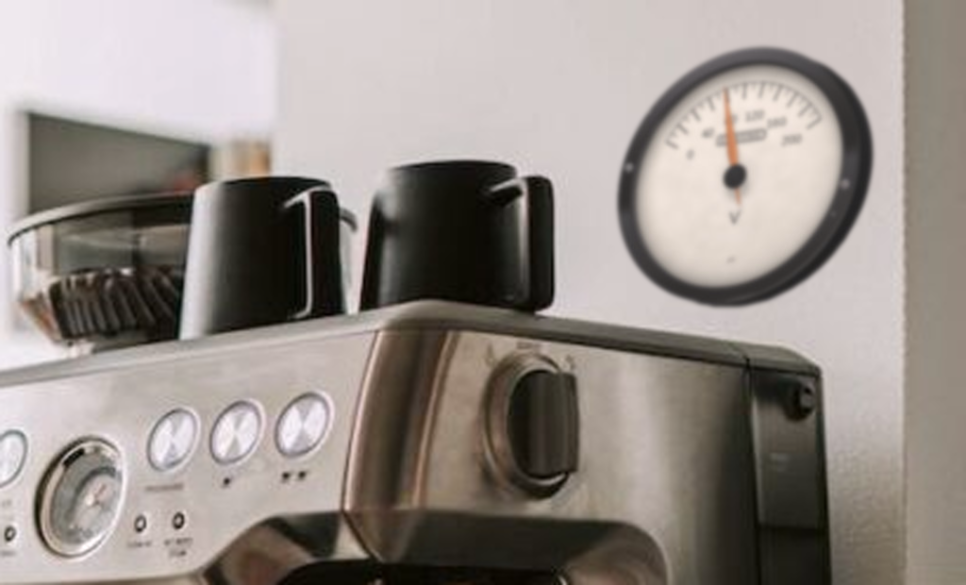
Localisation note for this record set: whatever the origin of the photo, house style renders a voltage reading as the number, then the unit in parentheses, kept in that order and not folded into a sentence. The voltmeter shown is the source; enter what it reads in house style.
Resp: 80 (V)
